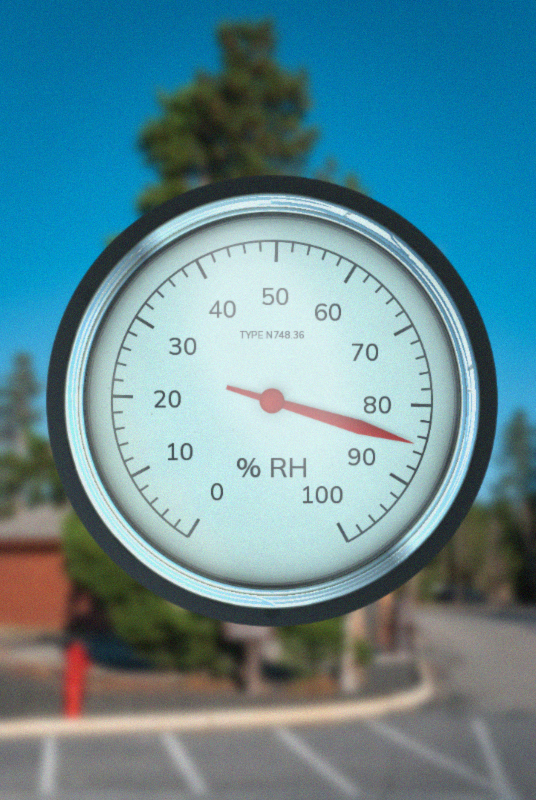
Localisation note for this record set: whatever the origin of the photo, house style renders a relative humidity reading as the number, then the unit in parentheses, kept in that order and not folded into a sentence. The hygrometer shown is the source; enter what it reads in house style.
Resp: 85 (%)
